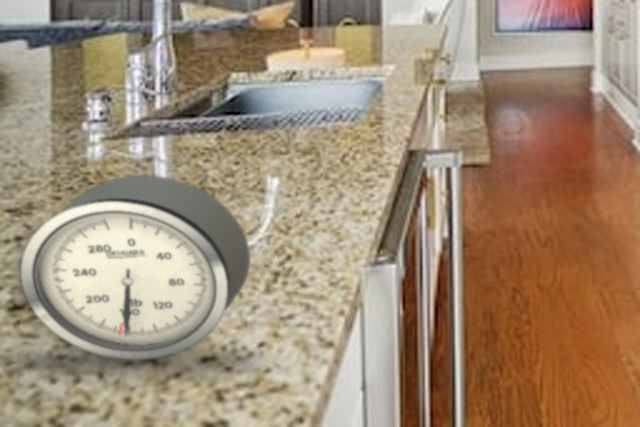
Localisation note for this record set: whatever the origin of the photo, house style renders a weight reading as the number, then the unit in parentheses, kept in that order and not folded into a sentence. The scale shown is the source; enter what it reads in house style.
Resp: 160 (lb)
